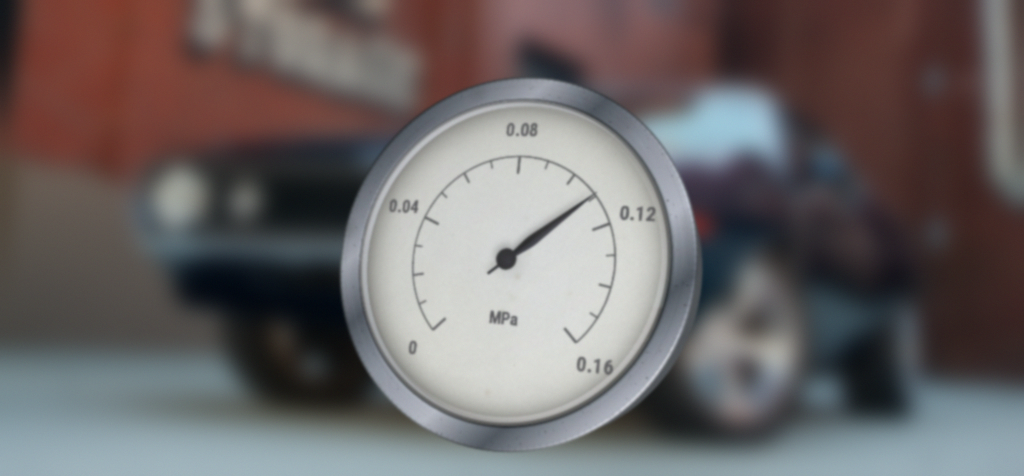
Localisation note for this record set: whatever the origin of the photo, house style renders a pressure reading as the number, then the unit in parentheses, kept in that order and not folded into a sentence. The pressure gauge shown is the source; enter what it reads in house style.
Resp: 0.11 (MPa)
